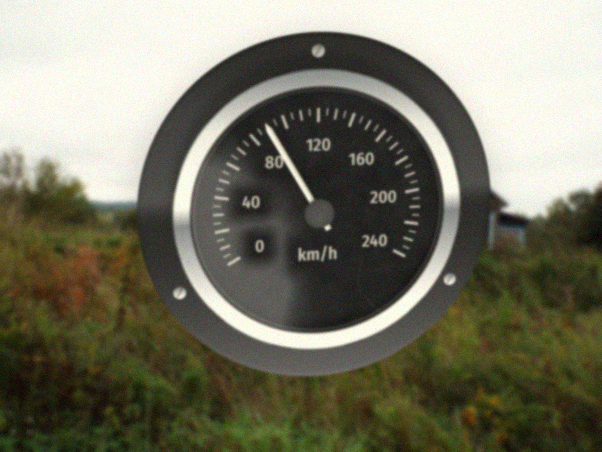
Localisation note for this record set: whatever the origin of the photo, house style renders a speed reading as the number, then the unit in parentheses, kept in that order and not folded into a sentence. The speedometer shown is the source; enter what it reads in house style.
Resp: 90 (km/h)
